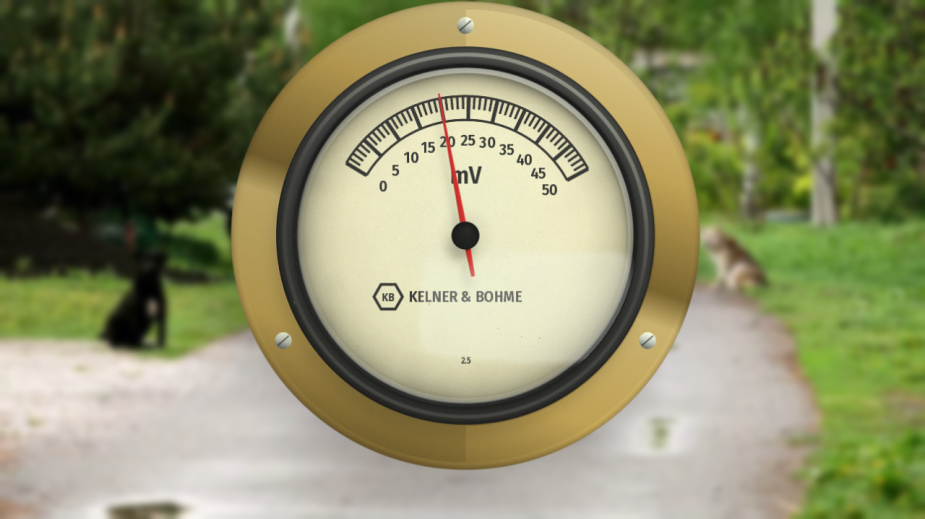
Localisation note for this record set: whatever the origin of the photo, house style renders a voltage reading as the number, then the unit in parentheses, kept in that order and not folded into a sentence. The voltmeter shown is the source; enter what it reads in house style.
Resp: 20 (mV)
